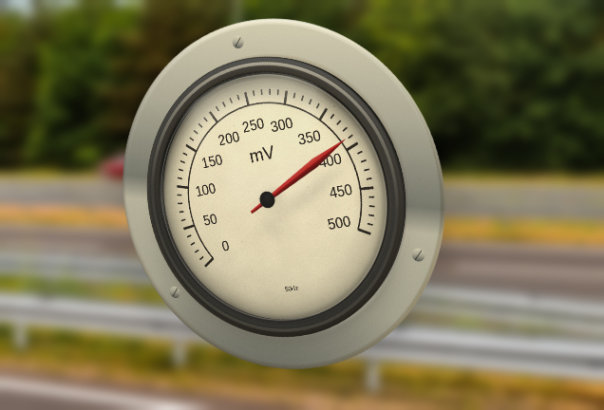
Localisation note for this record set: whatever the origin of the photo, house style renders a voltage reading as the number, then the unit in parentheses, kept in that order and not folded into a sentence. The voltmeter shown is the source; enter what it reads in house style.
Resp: 390 (mV)
